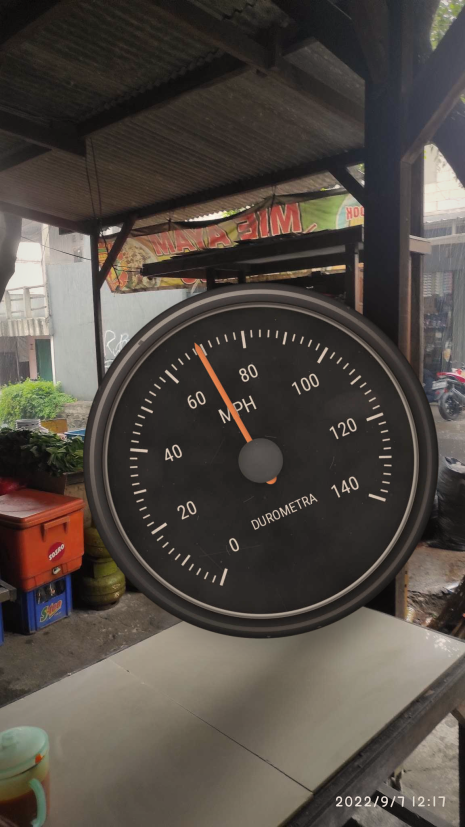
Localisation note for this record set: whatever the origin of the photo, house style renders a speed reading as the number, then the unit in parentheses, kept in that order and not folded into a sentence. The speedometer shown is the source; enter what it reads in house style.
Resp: 69 (mph)
